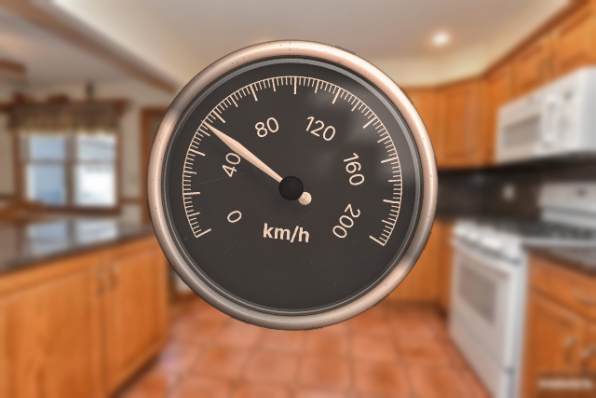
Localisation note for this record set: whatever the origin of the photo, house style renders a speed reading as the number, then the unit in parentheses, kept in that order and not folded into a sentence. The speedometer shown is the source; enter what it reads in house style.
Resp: 54 (km/h)
